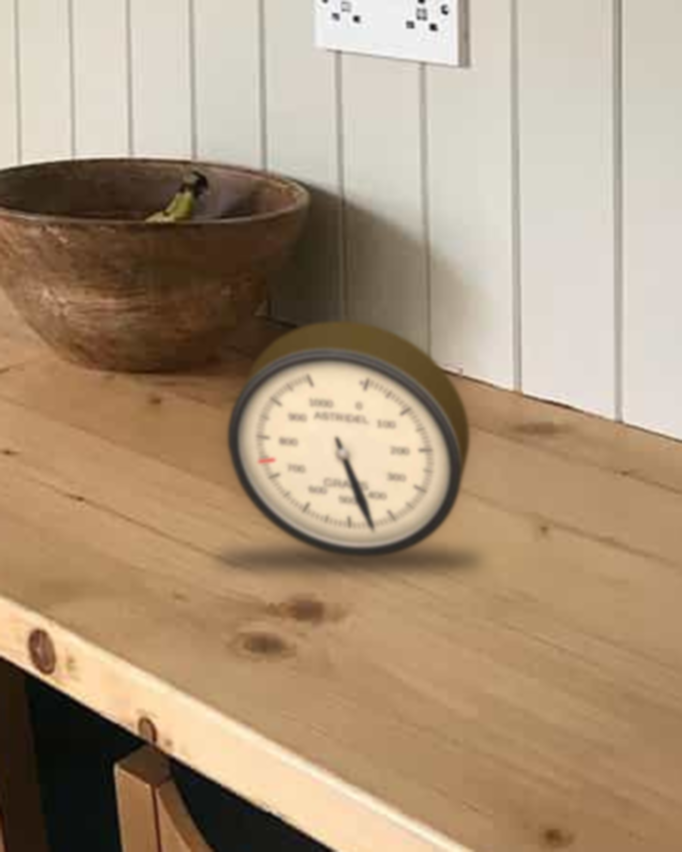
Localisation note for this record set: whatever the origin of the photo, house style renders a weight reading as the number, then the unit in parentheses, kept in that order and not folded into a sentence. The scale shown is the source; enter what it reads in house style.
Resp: 450 (g)
